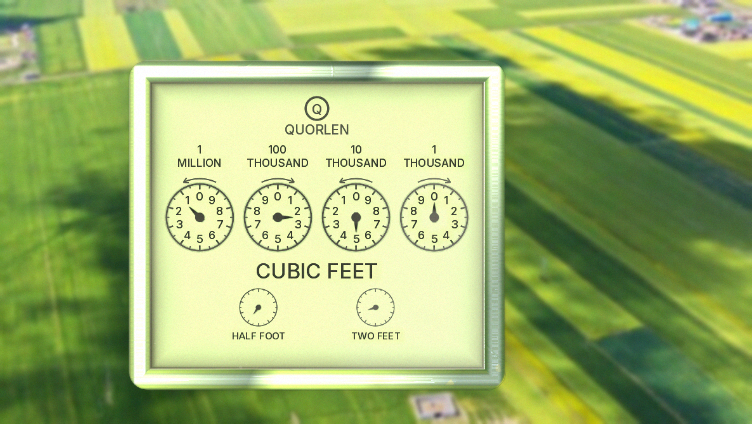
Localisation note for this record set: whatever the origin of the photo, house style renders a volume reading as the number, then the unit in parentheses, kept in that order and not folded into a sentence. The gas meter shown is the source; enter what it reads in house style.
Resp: 125000 (ft³)
